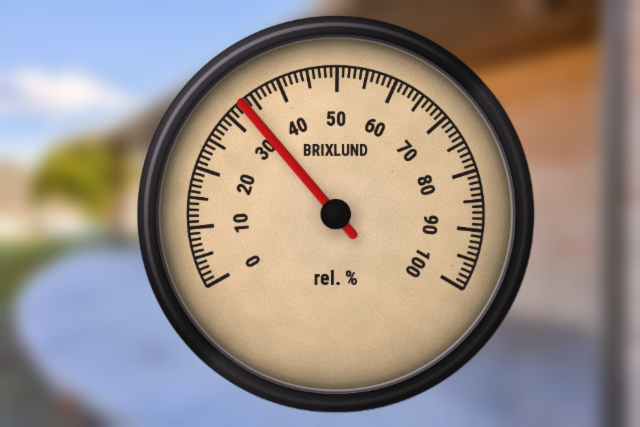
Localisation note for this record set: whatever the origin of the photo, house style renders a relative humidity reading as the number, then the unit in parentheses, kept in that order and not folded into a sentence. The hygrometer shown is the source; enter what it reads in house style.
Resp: 33 (%)
